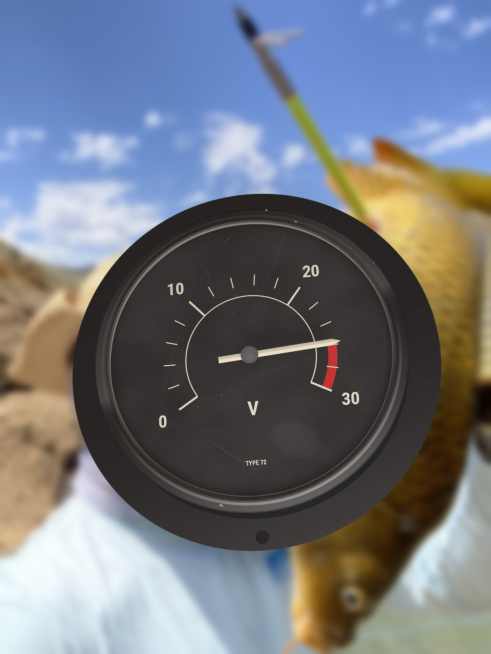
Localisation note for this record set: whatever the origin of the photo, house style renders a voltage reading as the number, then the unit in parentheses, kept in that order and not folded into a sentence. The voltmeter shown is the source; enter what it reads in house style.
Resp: 26 (V)
